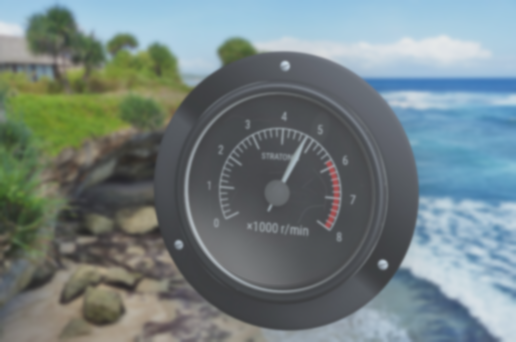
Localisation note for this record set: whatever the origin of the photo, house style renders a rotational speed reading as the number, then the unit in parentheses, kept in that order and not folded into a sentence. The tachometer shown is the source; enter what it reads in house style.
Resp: 4800 (rpm)
